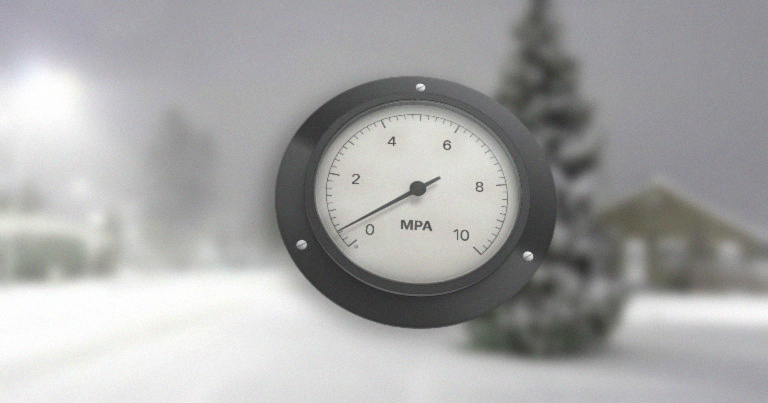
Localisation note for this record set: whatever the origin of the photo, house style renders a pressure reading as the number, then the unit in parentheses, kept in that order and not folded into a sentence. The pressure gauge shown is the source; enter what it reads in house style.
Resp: 0.4 (MPa)
